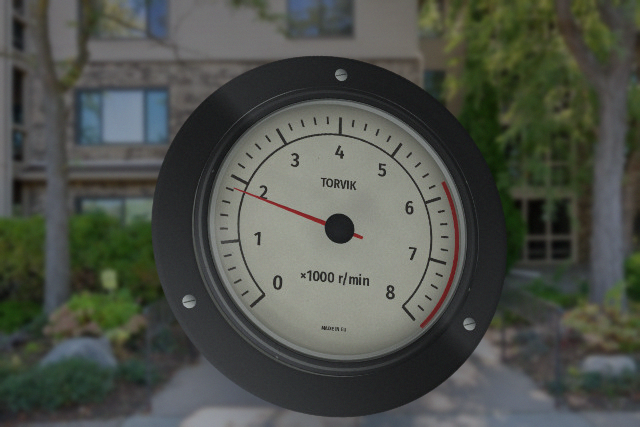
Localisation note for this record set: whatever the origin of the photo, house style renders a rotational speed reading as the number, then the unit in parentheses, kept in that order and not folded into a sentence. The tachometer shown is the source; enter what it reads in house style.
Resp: 1800 (rpm)
